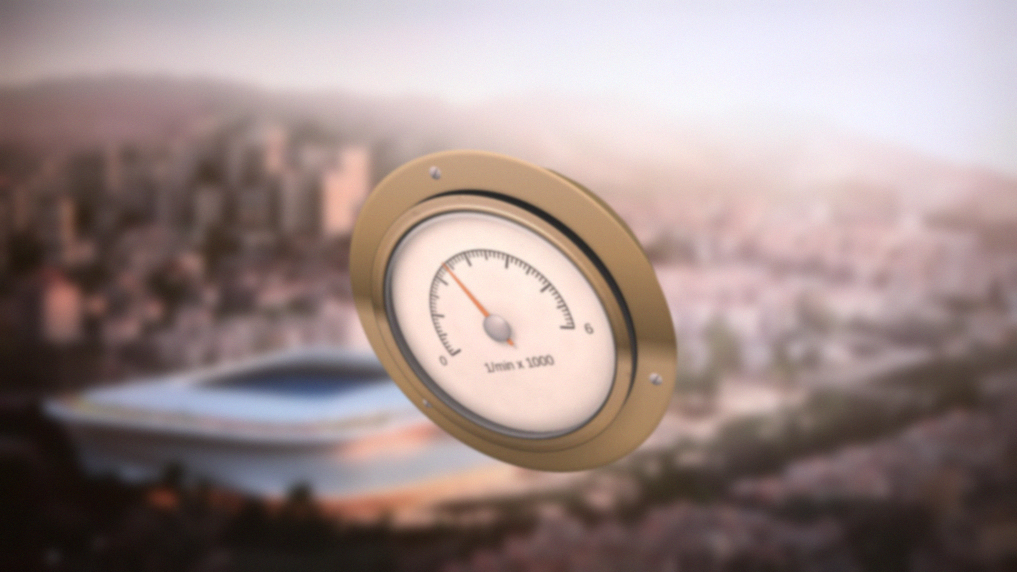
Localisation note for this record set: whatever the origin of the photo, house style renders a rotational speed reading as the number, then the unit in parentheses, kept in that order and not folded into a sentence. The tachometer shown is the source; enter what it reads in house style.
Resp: 2500 (rpm)
